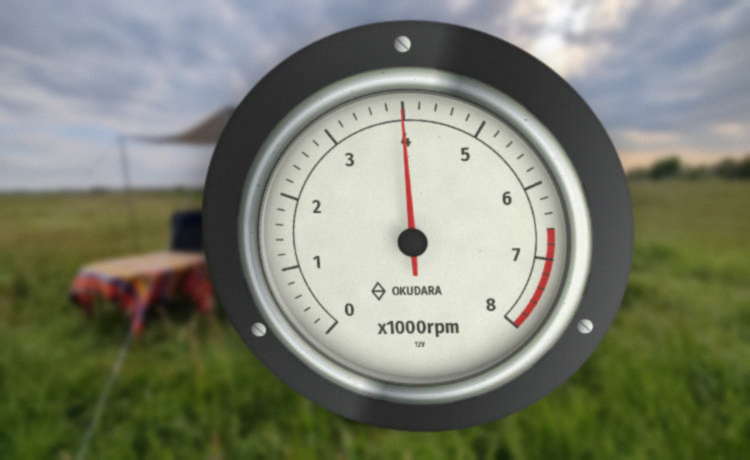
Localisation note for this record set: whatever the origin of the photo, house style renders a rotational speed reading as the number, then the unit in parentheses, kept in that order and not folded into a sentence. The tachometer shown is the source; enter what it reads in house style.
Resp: 4000 (rpm)
